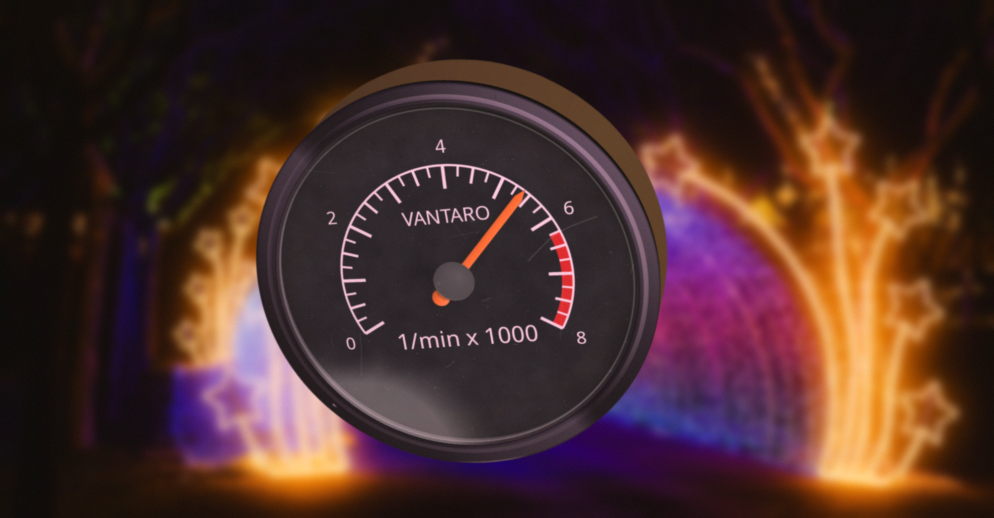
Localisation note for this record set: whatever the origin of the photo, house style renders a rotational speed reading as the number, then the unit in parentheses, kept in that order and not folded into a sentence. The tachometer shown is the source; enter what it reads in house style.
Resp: 5375 (rpm)
